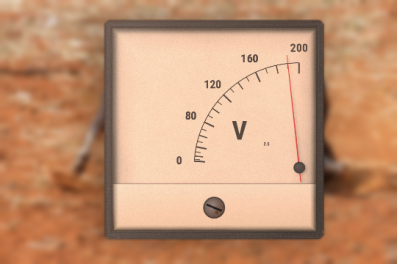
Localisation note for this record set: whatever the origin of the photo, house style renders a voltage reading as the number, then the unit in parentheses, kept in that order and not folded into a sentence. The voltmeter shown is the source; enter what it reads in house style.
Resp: 190 (V)
